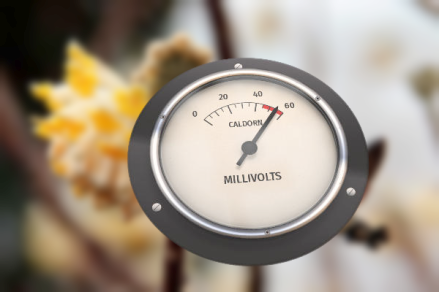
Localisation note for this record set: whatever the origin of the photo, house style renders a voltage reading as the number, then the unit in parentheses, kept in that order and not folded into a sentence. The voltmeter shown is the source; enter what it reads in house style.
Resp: 55 (mV)
